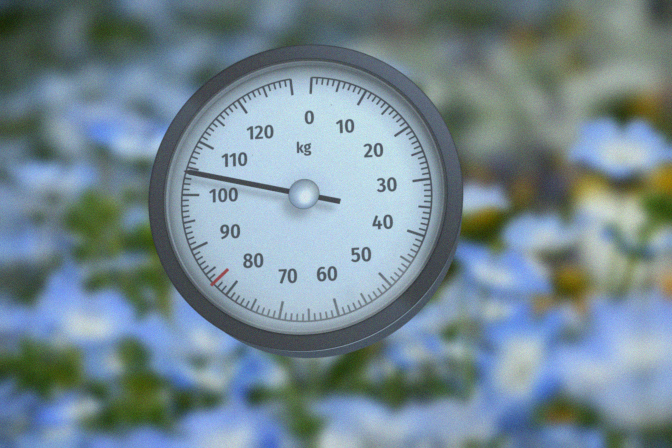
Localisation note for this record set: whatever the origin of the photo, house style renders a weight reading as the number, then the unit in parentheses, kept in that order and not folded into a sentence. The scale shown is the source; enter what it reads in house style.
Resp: 104 (kg)
